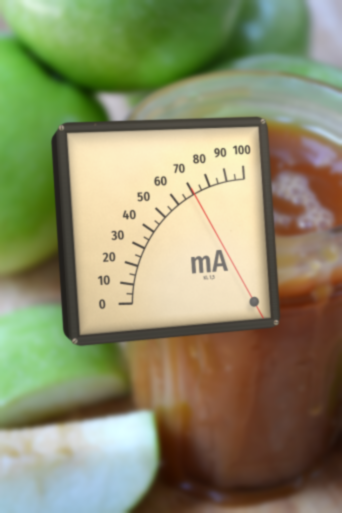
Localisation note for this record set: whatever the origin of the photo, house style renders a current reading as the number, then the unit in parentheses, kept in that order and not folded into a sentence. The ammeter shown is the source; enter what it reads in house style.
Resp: 70 (mA)
